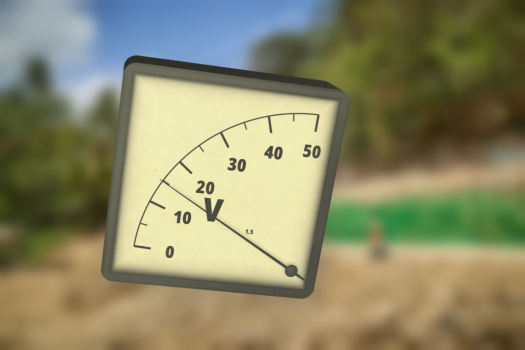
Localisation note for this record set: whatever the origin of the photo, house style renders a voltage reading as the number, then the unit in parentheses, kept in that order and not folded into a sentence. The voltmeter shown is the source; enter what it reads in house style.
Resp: 15 (V)
